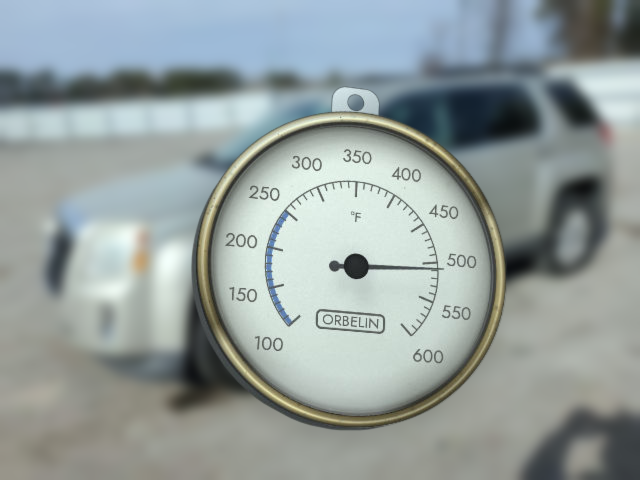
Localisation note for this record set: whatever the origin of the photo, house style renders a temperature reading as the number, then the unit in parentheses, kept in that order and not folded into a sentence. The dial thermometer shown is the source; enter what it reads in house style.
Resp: 510 (°F)
